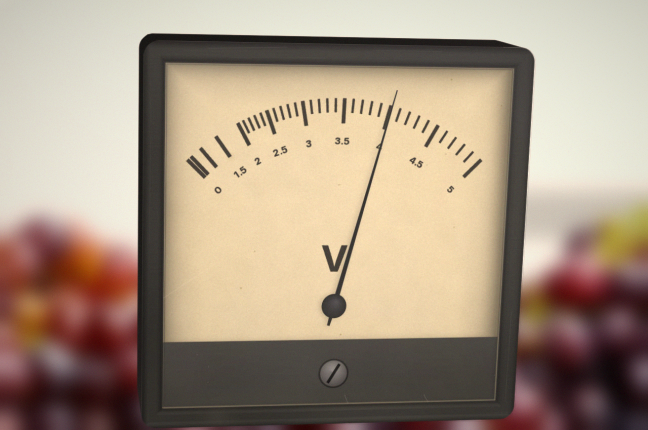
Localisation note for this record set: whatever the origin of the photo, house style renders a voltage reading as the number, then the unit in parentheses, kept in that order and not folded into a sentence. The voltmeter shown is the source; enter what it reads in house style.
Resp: 4 (V)
